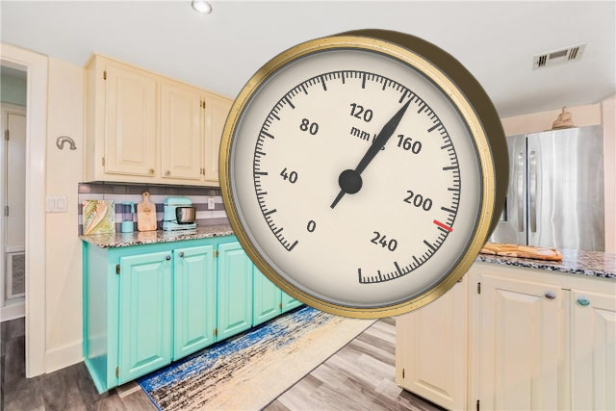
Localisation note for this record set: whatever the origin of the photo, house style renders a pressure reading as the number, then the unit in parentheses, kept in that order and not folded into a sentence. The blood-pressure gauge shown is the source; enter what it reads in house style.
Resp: 144 (mmHg)
